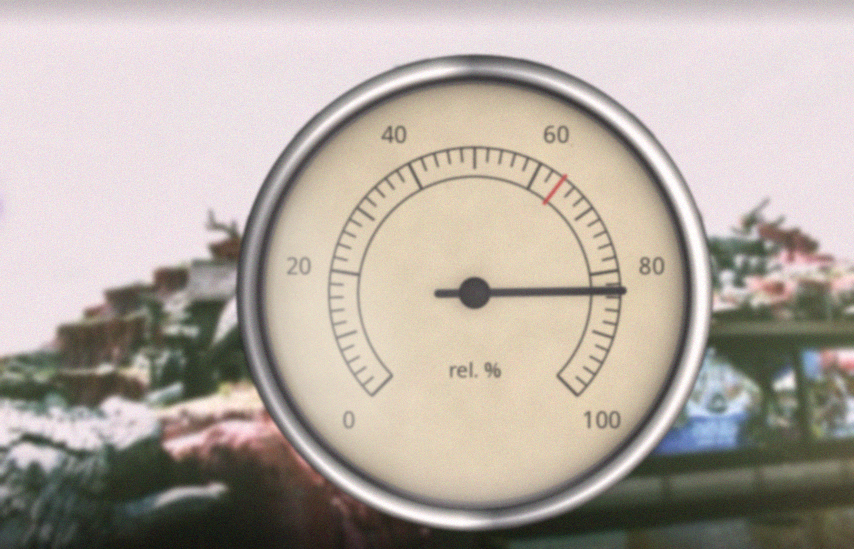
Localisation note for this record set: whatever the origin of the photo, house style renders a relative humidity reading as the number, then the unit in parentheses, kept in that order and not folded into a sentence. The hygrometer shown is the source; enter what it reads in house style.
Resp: 83 (%)
